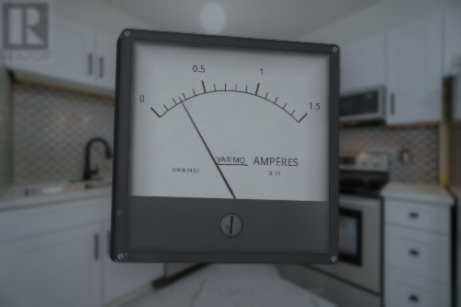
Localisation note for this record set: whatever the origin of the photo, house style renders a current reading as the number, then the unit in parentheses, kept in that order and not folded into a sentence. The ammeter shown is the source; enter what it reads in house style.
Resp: 0.25 (A)
